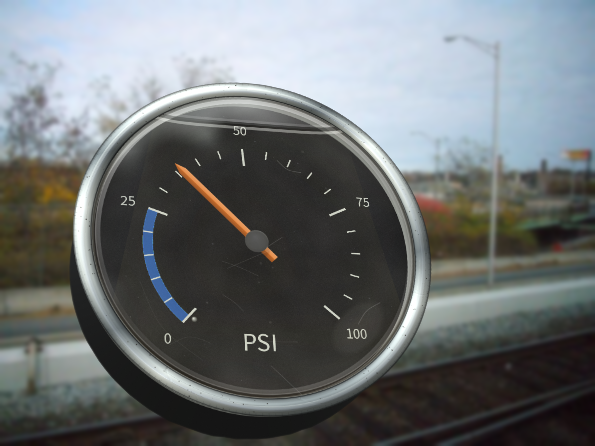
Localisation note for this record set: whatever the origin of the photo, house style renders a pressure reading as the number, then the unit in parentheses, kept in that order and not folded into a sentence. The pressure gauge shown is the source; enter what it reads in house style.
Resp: 35 (psi)
